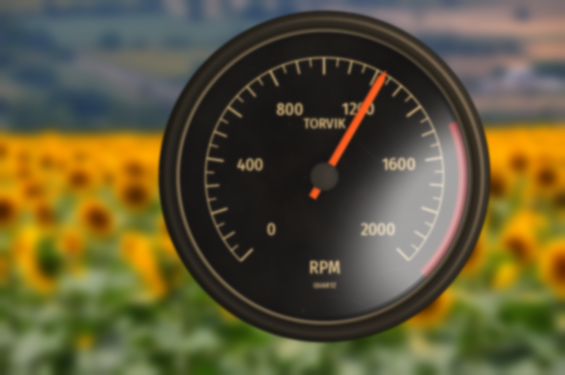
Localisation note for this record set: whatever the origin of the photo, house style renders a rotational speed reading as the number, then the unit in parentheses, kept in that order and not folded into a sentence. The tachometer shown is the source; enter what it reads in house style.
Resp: 1225 (rpm)
